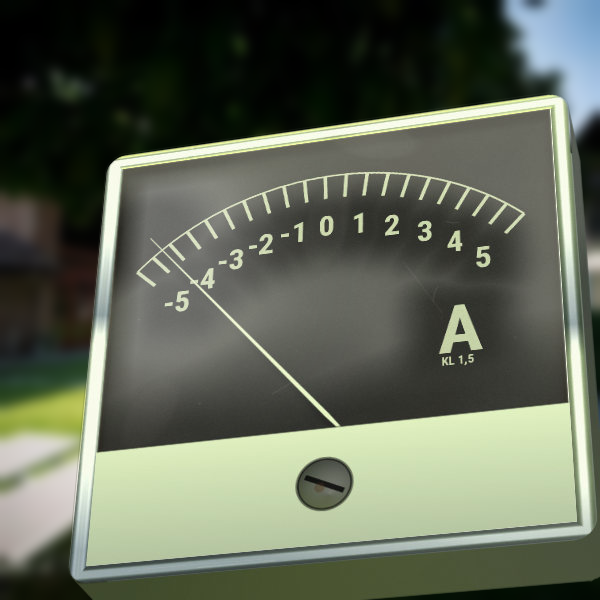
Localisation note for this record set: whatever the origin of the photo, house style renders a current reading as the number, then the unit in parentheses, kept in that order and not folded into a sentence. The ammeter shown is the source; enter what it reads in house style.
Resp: -4.25 (A)
